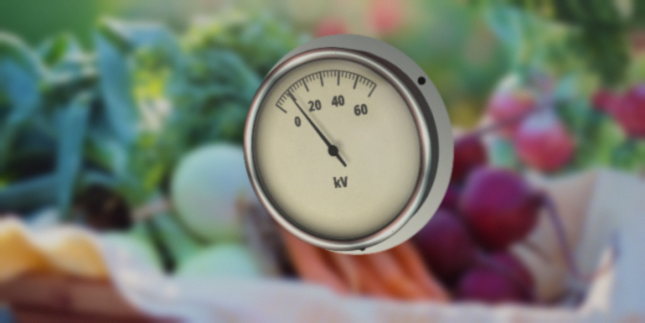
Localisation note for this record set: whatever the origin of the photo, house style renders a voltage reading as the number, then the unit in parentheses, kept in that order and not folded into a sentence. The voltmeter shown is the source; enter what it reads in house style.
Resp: 10 (kV)
